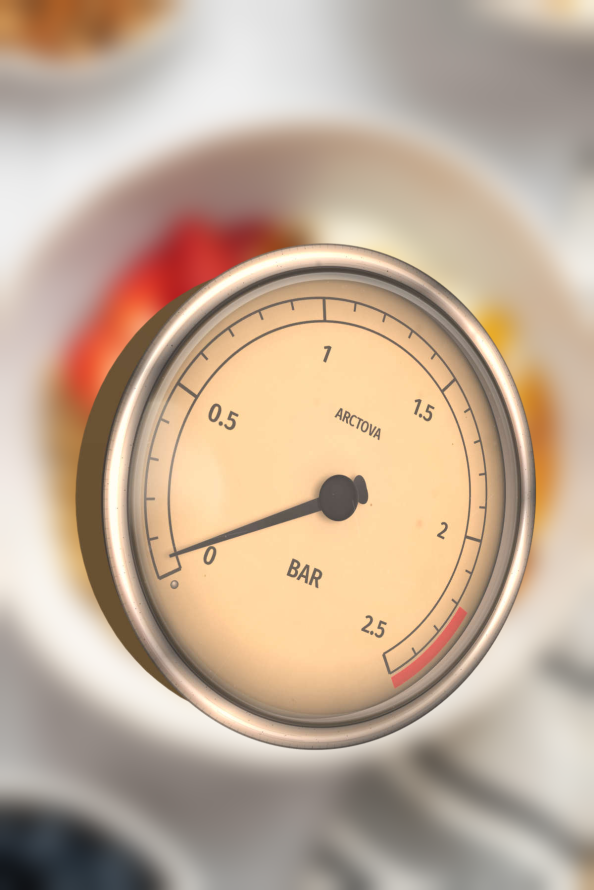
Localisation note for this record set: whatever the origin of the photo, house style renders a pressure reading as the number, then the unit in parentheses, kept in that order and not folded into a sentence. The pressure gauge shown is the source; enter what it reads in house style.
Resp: 0.05 (bar)
